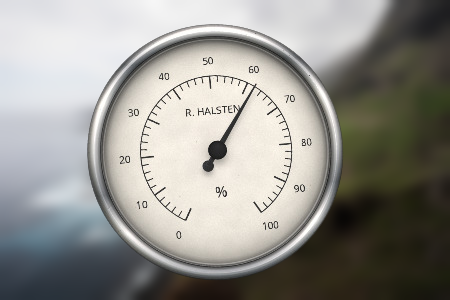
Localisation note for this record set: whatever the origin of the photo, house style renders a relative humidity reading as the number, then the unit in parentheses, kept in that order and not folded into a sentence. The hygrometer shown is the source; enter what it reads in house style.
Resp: 62 (%)
